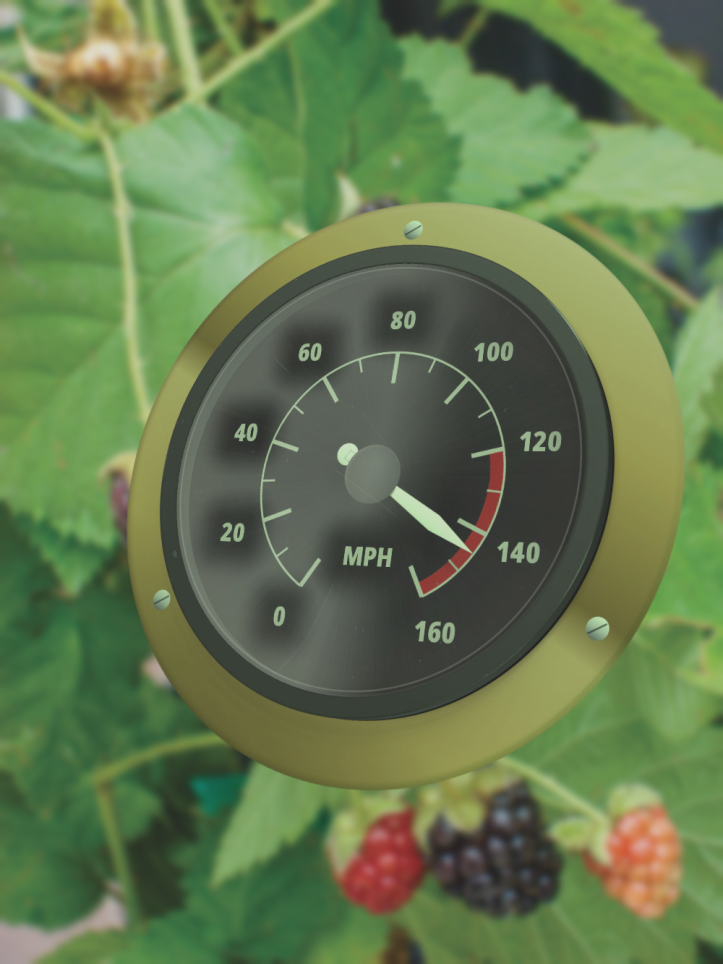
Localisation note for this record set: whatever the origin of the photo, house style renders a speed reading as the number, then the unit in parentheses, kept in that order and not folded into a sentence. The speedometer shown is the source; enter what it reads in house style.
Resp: 145 (mph)
